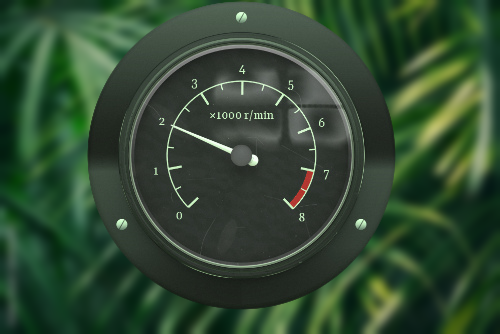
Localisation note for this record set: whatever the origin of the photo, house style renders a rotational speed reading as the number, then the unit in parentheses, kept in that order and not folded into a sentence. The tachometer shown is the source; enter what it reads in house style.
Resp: 2000 (rpm)
